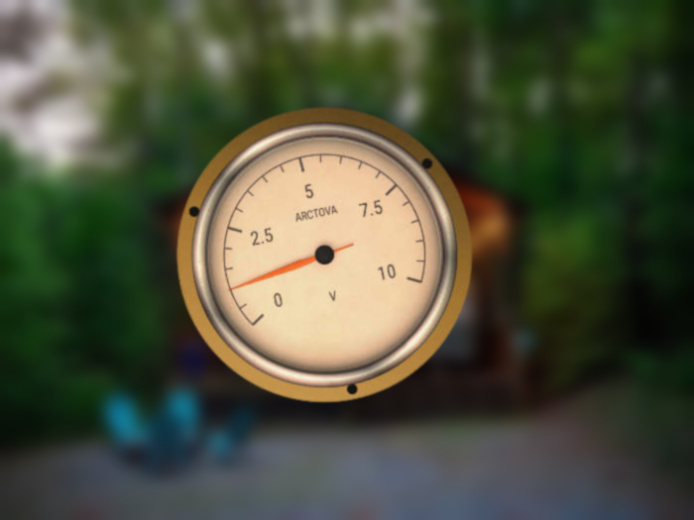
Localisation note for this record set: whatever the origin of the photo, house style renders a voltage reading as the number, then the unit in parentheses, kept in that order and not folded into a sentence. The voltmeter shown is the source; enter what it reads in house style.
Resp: 1 (V)
